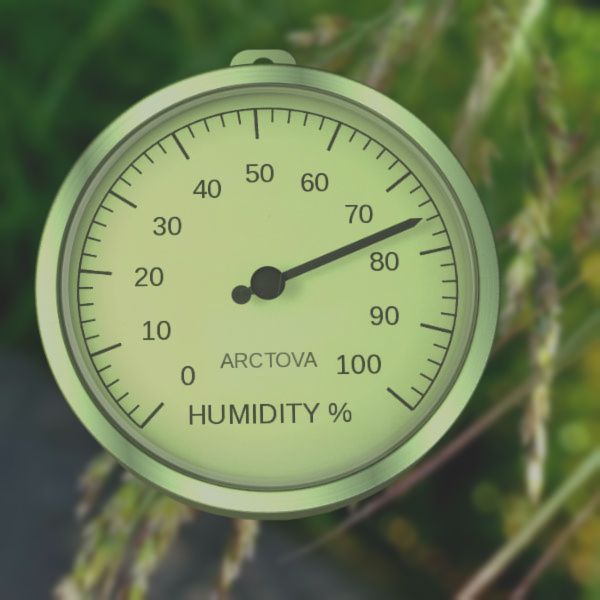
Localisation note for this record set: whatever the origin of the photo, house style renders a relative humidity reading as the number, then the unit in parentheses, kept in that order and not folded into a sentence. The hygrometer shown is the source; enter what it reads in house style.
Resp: 76 (%)
